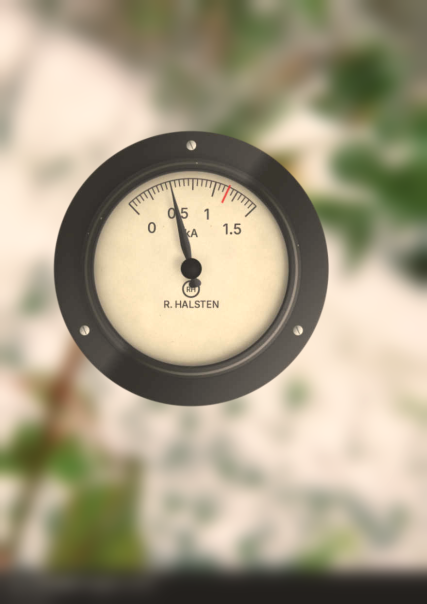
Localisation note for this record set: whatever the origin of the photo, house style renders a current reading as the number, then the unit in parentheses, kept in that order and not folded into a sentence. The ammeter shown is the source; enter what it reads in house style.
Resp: 0.5 (kA)
